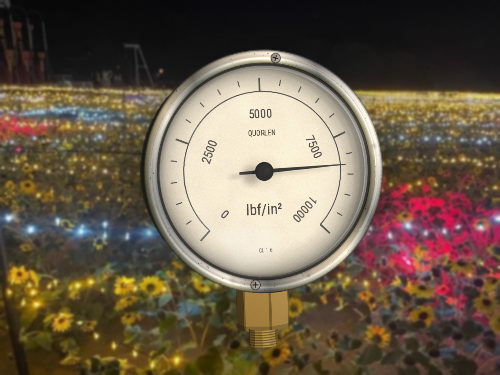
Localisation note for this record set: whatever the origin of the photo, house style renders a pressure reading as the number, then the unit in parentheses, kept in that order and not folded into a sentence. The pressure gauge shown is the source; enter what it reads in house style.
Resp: 8250 (psi)
